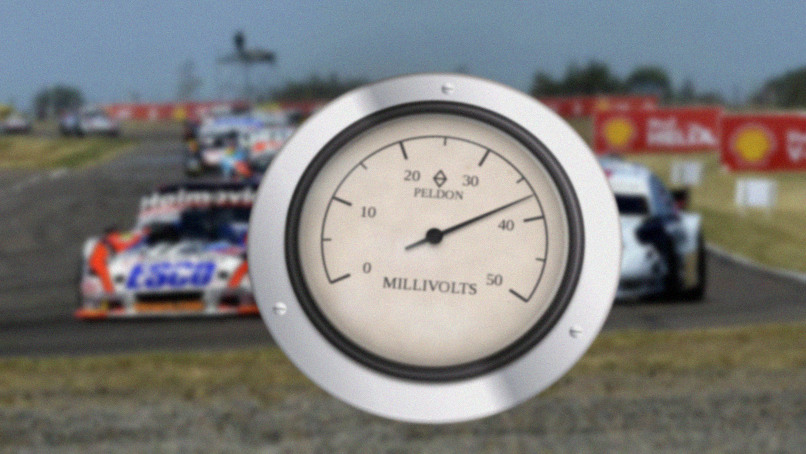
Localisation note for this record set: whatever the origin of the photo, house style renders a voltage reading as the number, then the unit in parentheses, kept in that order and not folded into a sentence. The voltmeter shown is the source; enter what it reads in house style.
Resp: 37.5 (mV)
